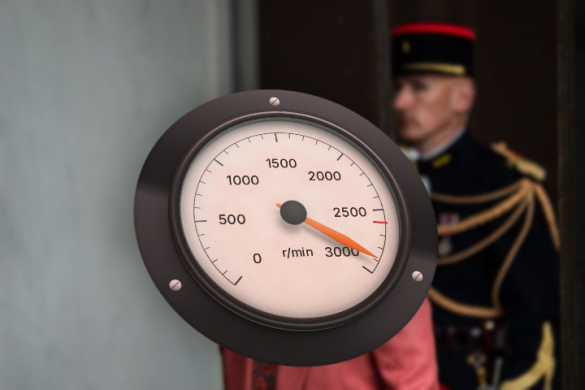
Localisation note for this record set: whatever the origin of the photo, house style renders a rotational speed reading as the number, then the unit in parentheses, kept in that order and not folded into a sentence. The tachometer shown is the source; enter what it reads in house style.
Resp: 2900 (rpm)
